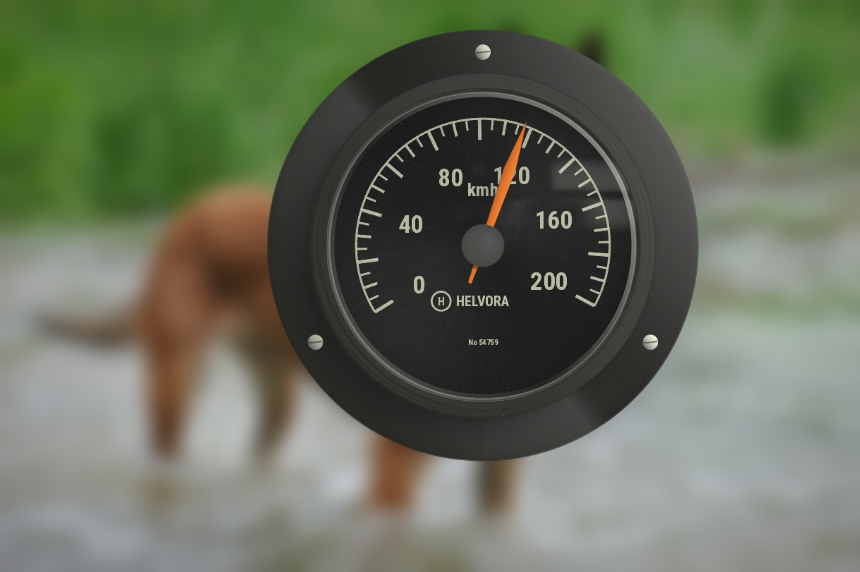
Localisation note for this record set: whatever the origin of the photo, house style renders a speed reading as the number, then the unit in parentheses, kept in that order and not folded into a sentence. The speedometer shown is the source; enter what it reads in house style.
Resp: 117.5 (km/h)
